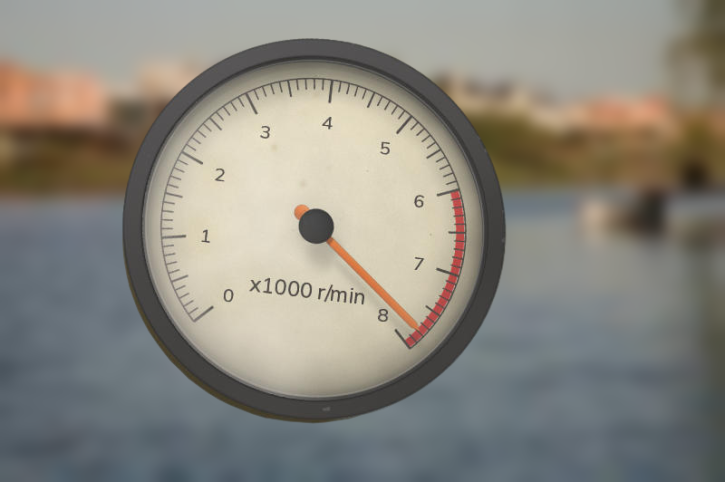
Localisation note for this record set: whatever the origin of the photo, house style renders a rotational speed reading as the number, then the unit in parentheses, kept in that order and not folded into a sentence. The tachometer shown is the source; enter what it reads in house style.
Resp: 7800 (rpm)
